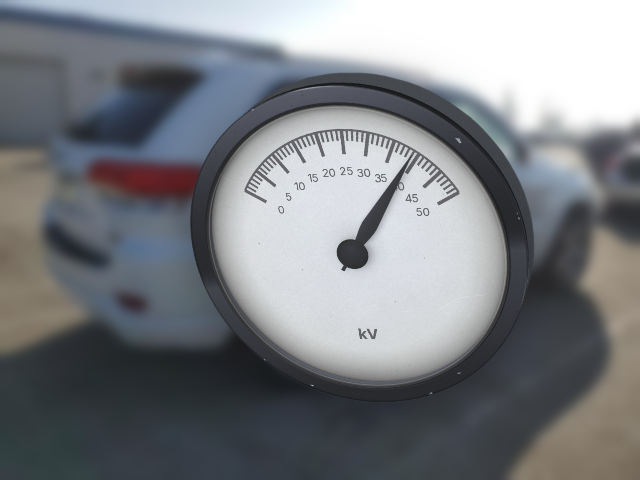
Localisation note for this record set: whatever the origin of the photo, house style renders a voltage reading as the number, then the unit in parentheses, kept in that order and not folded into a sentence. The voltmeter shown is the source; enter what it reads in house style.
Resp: 39 (kV)
